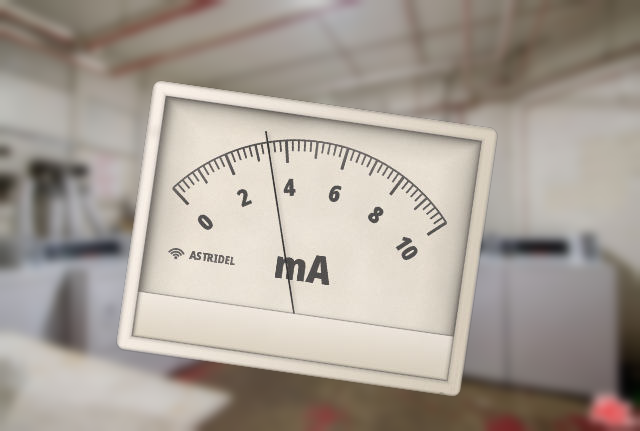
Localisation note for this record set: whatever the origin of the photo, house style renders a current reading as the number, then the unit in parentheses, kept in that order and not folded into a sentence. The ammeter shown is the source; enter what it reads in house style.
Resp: 3.4 (mA)
